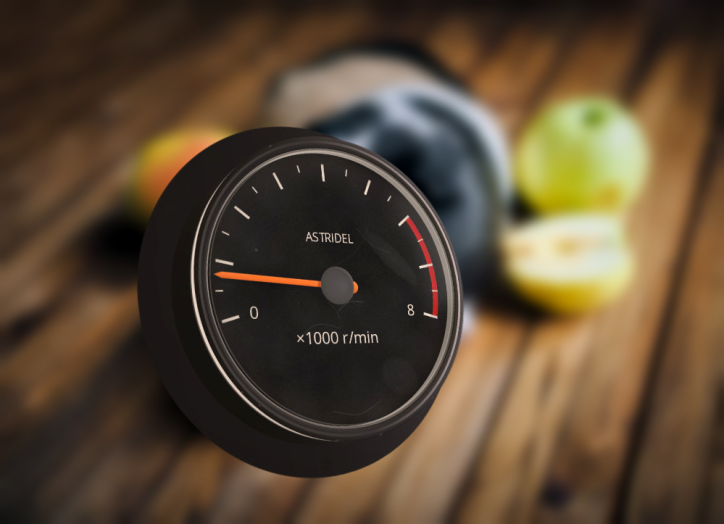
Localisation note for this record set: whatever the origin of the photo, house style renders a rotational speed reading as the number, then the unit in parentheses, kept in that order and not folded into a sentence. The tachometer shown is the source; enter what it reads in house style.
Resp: 750 (rpm)
